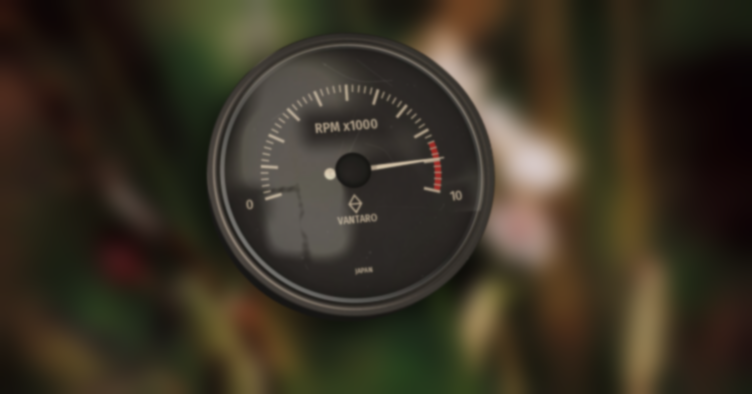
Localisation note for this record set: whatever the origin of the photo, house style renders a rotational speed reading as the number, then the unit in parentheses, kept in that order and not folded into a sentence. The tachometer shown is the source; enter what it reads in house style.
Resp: 9000 (rpm)
